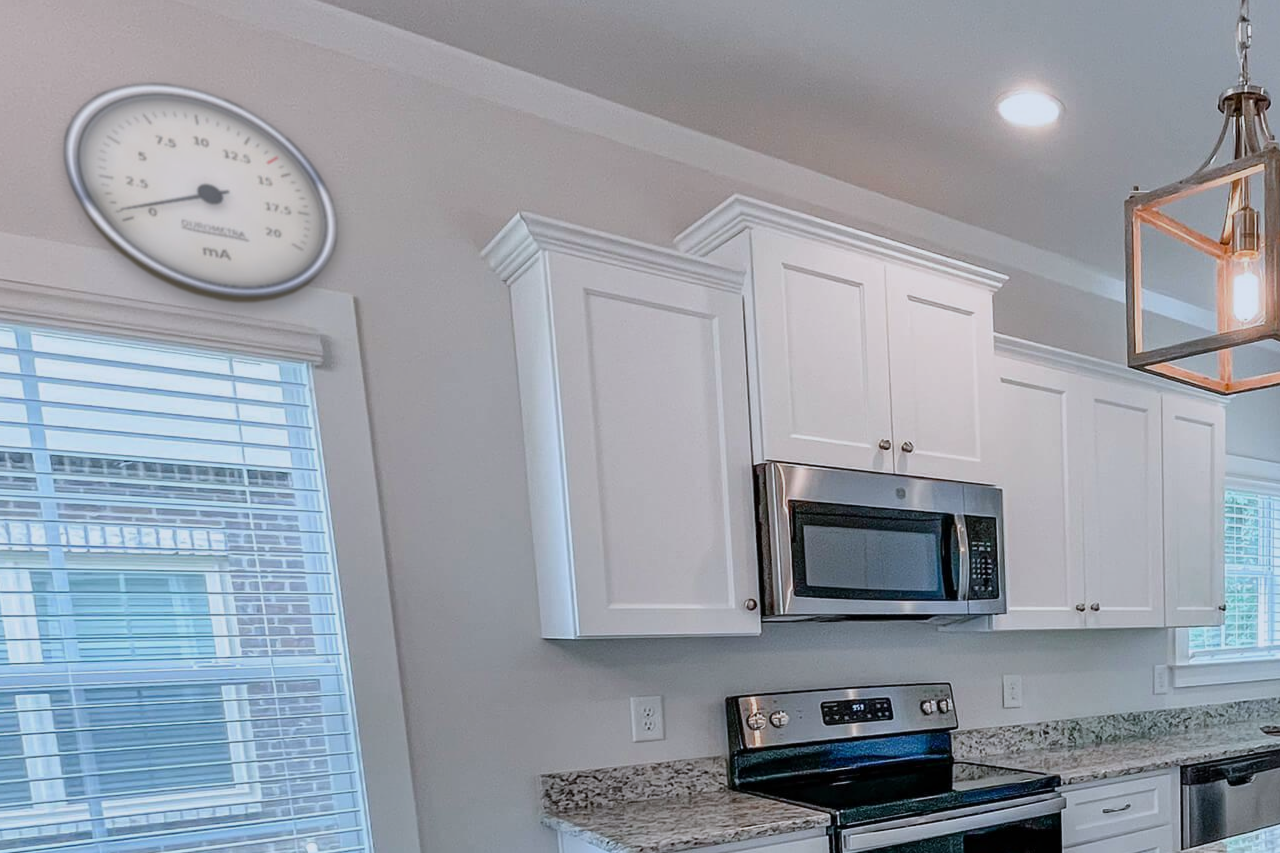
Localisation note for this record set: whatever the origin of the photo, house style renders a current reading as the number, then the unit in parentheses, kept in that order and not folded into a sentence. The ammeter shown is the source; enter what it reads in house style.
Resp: 0.5 (mA)
